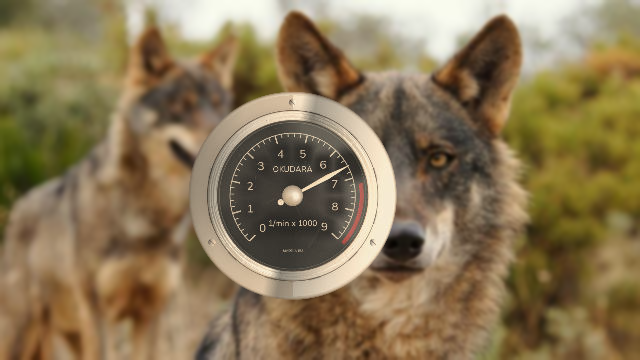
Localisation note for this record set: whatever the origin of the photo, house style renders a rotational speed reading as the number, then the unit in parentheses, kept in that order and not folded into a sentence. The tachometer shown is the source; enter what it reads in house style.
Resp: 6600 (rpm)
